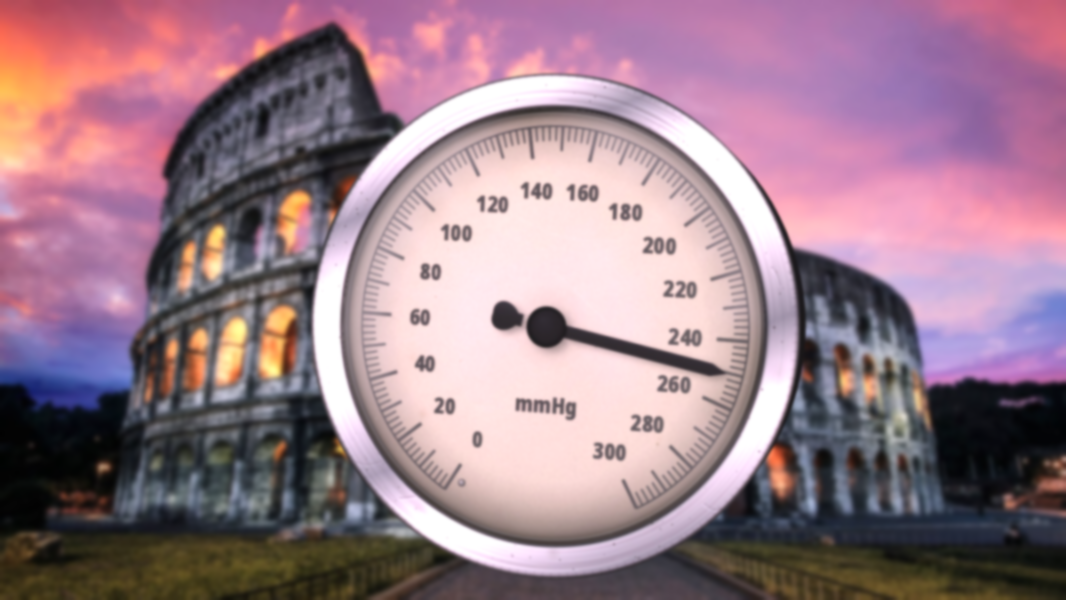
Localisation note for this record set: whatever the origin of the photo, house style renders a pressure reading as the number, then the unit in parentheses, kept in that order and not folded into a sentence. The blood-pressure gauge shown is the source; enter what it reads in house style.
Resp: 250 (mmHg)
